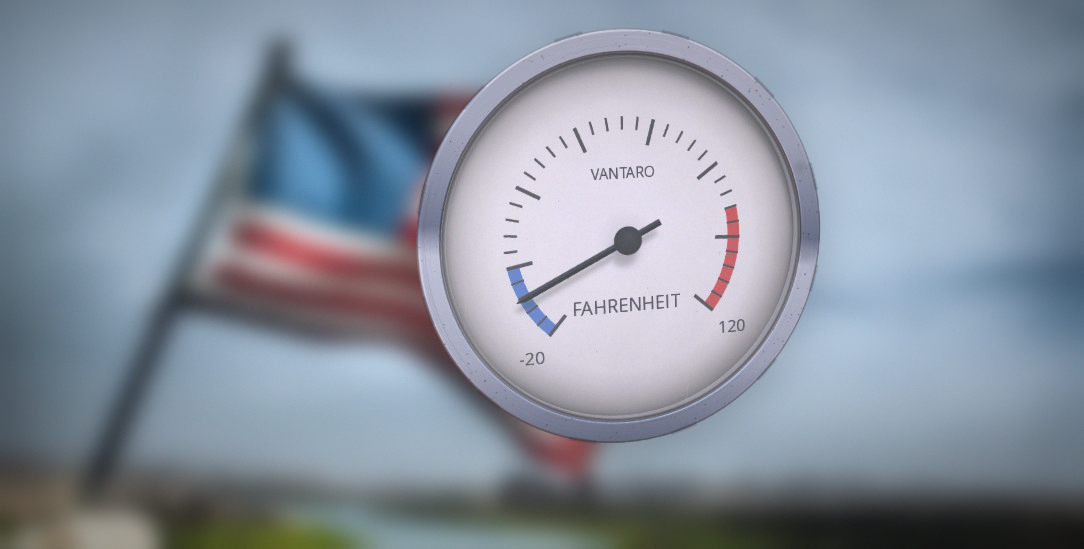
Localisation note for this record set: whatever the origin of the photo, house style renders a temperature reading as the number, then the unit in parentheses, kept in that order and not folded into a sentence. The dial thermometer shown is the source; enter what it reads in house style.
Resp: -8 (°F)
